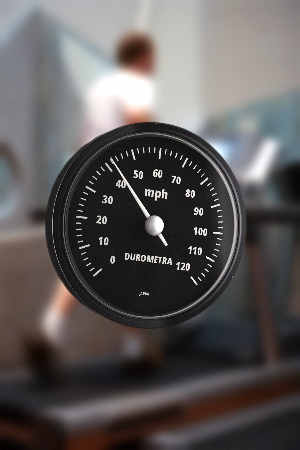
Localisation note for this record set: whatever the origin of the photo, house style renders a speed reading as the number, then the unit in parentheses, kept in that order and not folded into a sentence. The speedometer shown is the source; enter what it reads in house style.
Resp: 42 (mph)
